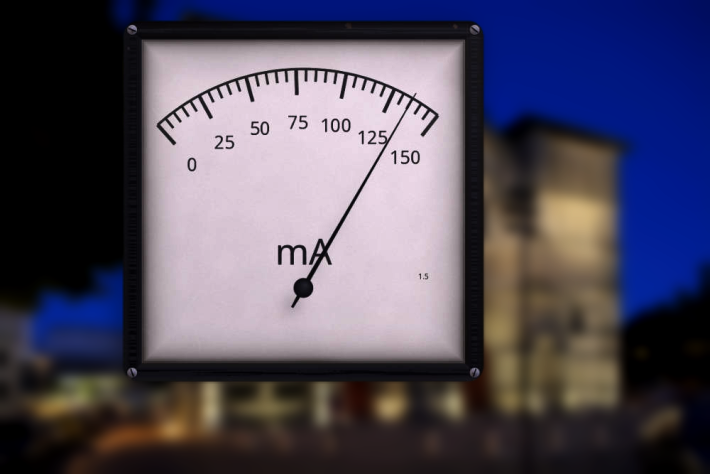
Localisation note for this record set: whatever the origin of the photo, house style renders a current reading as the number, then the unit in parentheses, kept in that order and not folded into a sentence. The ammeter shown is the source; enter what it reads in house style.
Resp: 135 (mA)
